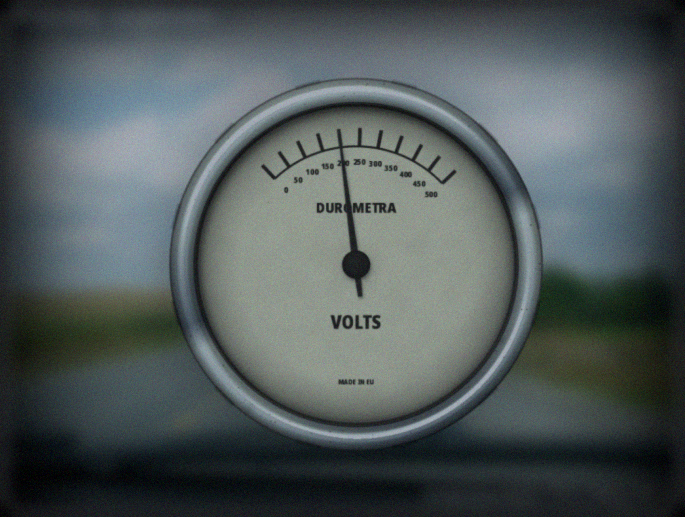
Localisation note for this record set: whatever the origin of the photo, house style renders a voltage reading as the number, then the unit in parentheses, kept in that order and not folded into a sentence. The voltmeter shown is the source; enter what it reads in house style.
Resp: 200 (V)
